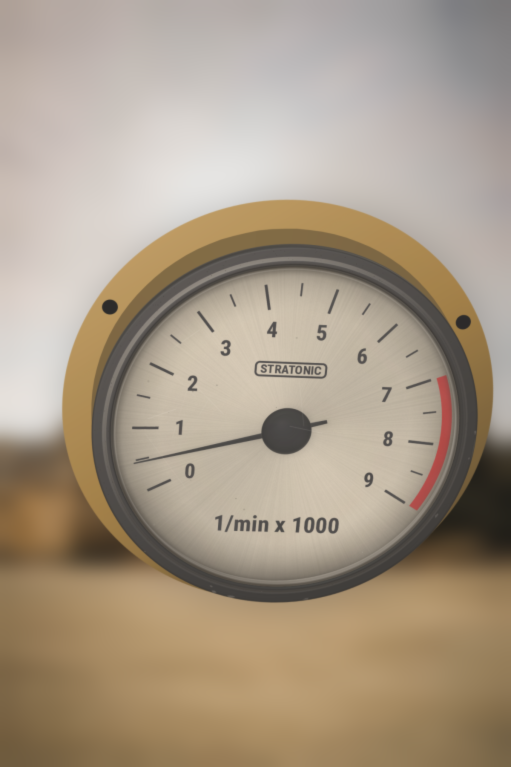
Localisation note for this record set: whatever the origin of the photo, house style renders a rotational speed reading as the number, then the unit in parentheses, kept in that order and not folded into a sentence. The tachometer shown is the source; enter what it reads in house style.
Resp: 500 (rpm)
